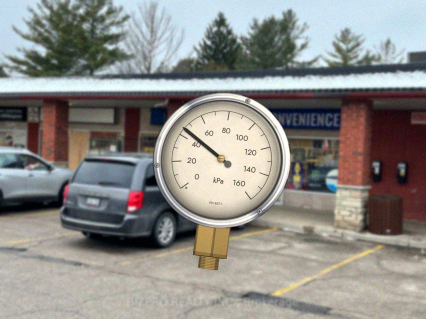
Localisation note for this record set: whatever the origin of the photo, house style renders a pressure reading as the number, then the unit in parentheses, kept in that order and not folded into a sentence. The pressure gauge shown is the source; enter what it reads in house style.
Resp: 45 (kPa)
